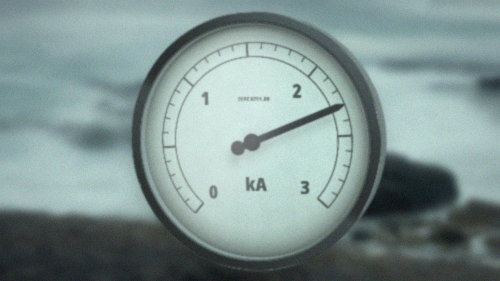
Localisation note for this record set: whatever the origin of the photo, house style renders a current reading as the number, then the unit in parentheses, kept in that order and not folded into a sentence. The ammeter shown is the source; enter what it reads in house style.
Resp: 2.3 (kA)
